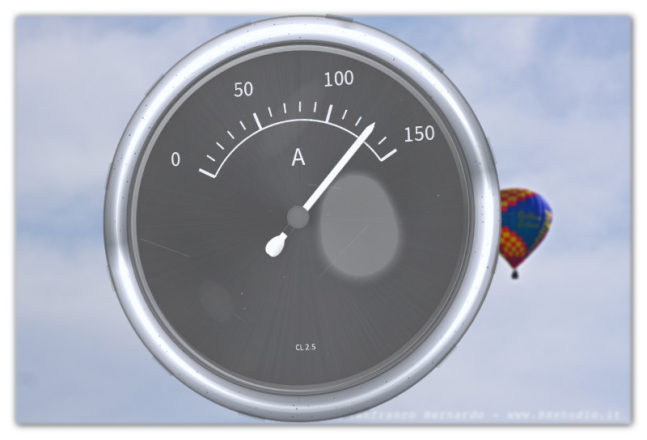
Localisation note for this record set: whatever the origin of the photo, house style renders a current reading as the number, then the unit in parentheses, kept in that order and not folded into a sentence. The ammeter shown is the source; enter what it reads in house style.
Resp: 130 (A)
